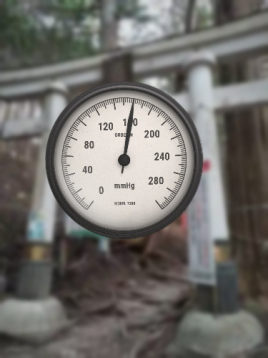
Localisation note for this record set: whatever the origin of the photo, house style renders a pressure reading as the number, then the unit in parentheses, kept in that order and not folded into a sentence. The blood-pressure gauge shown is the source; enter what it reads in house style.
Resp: 160 (mmHg)
